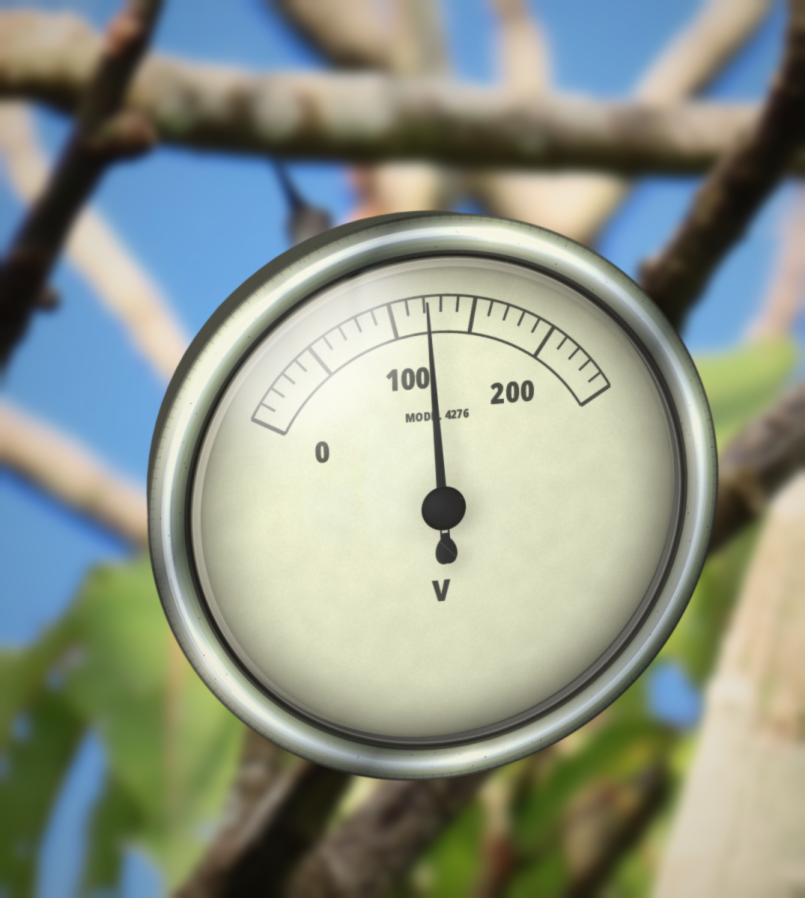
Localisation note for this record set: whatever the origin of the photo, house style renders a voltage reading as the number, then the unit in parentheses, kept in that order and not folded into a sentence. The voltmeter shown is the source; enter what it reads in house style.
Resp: 120 (V)
